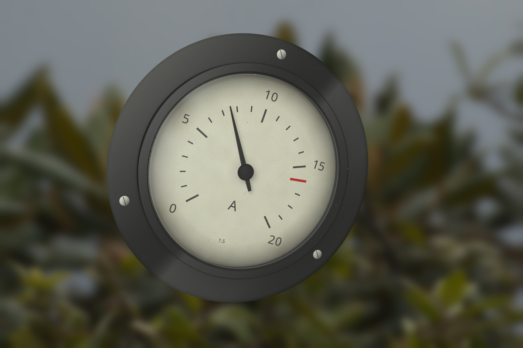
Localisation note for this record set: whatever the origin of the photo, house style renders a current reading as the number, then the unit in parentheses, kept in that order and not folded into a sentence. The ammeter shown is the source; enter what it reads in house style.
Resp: 7.5 (A)
